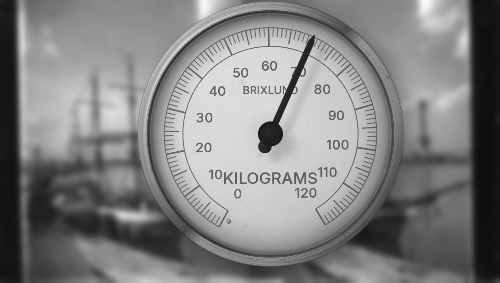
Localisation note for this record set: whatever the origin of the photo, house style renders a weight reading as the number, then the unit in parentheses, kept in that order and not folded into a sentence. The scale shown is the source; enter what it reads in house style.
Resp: 70 (kg)
